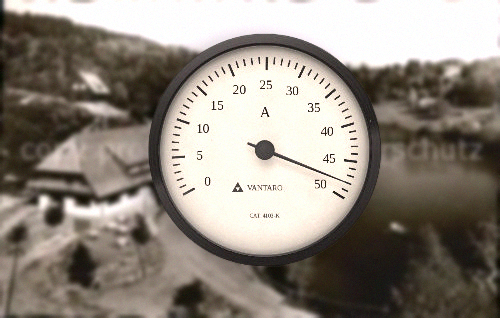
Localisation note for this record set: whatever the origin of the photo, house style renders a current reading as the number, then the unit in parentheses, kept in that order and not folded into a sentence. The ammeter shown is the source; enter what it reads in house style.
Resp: 48 (A)
